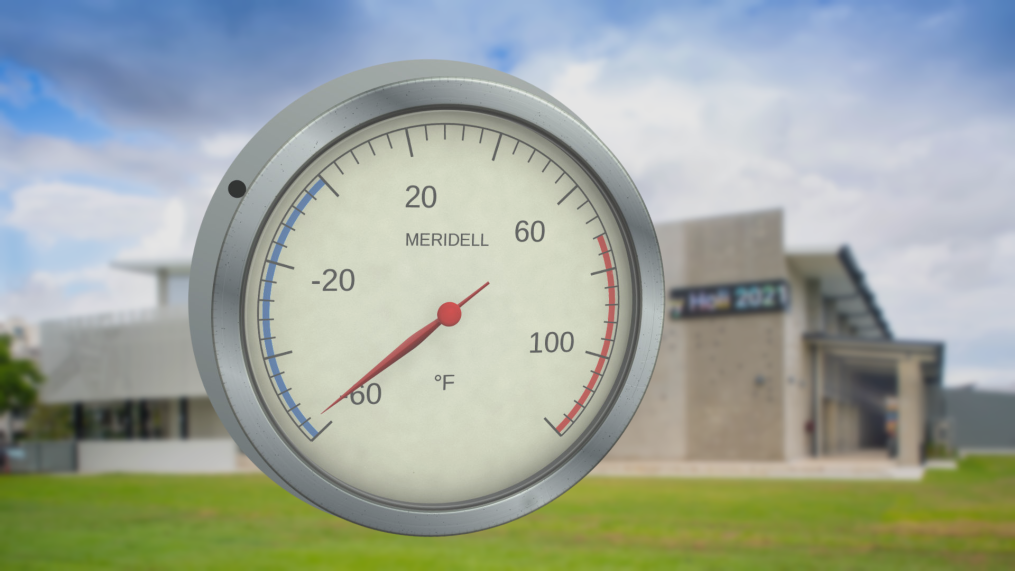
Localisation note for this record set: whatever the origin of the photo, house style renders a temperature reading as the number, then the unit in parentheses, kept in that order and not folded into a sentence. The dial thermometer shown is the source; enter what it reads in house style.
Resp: -56 (°F)
